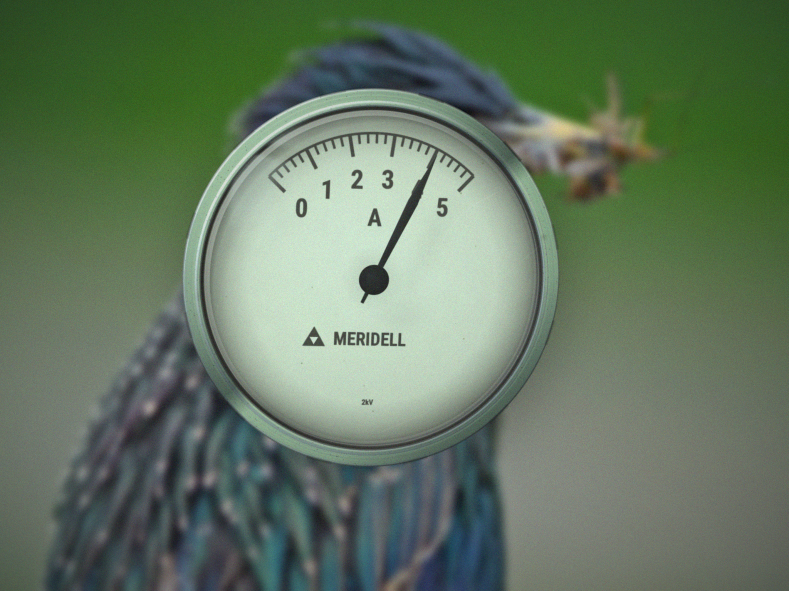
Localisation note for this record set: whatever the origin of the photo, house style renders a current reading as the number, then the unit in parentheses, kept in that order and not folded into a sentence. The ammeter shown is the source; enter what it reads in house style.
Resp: 4 (A)
